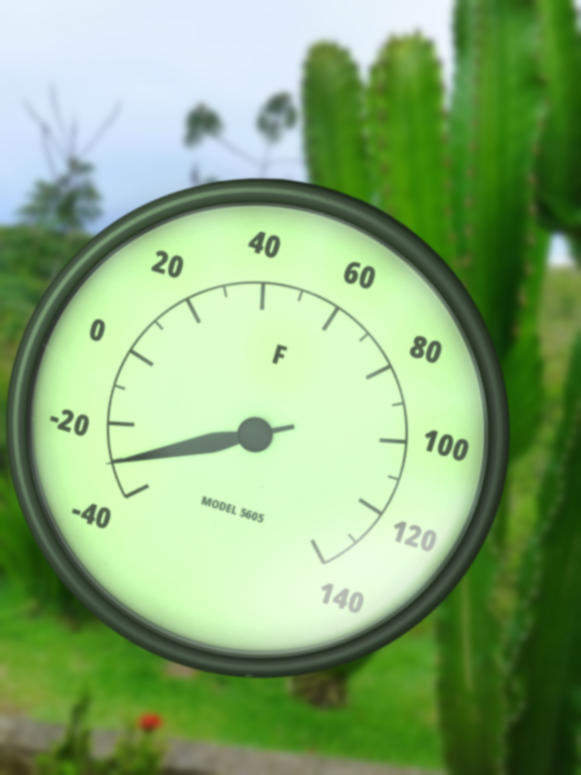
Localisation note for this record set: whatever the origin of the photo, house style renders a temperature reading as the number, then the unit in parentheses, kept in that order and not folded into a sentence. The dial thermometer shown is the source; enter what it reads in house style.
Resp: -30 (°F)
